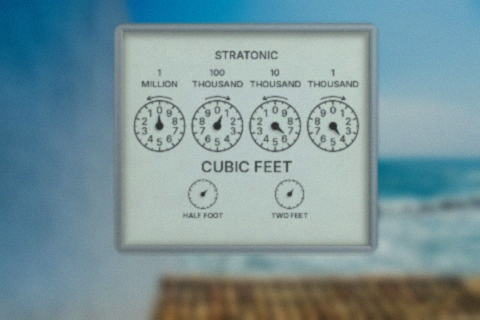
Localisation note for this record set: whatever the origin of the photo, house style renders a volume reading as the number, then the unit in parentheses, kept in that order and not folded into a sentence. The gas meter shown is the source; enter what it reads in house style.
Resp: 6400 (ft³)
